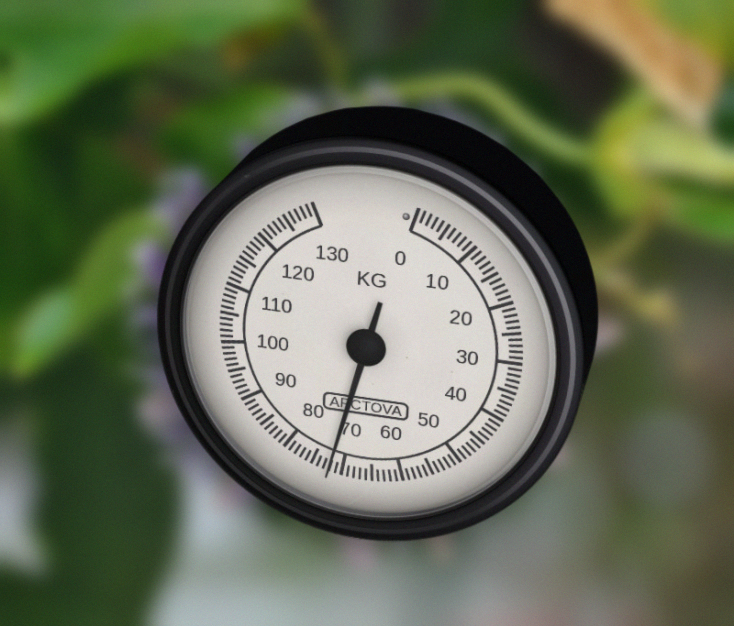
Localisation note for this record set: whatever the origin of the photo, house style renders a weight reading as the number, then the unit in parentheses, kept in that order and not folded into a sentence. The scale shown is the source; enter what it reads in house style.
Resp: 72 (kg)
